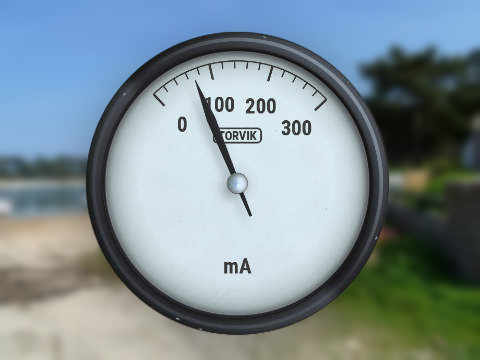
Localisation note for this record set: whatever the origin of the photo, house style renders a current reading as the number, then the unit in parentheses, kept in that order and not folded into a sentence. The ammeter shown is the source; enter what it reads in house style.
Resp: 70 (mA)
